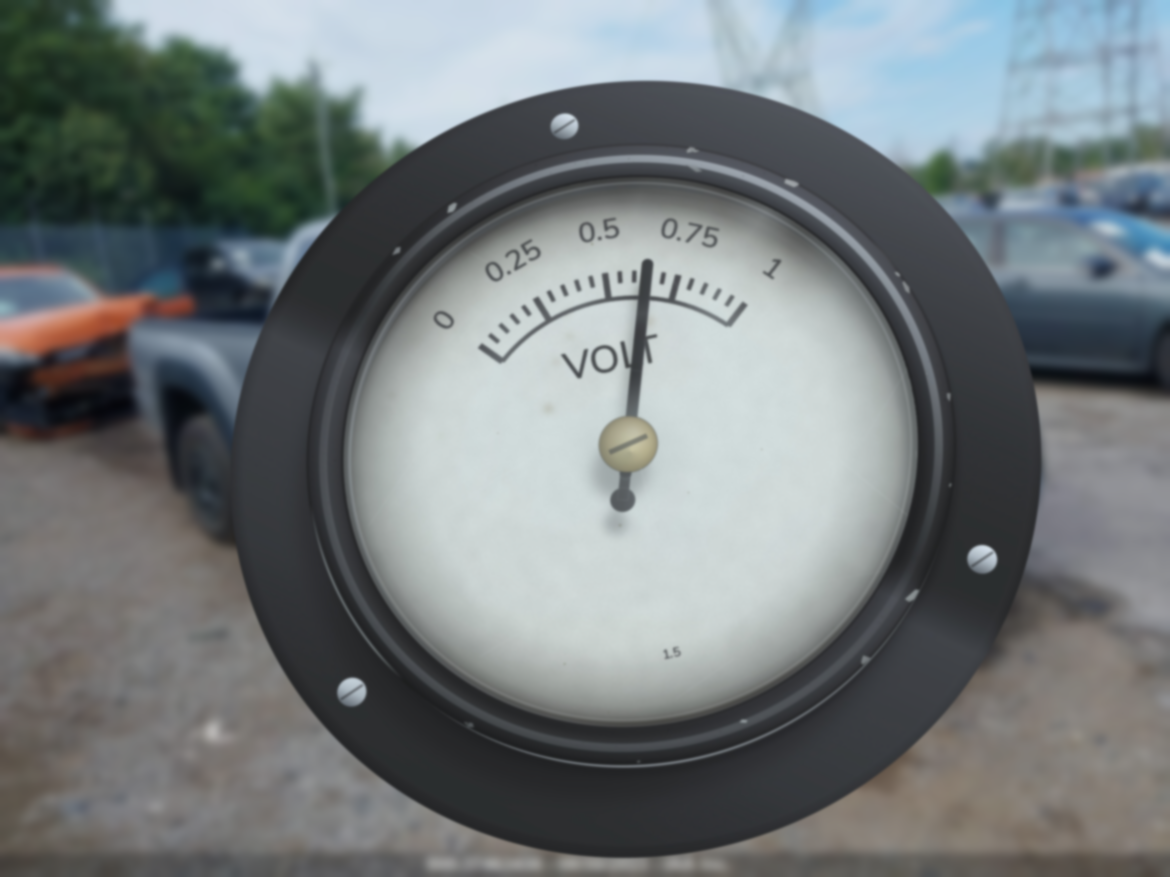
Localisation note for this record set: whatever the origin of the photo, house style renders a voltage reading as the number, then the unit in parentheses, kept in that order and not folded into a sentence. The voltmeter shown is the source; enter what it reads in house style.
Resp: 0.65 (V)
